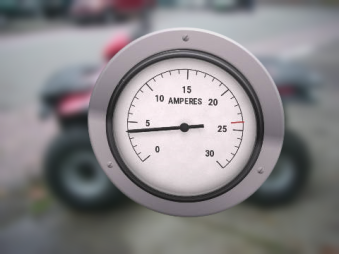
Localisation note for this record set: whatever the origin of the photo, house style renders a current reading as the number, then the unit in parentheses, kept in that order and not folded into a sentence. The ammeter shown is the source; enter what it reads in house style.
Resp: 4 (A)
